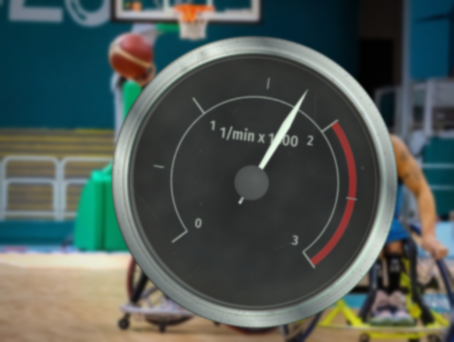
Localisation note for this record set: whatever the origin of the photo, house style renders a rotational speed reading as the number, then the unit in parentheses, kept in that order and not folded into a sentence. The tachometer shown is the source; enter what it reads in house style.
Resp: 1750 (rpm)
